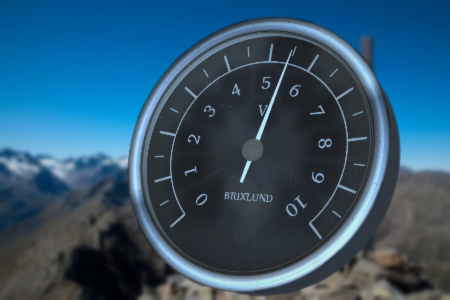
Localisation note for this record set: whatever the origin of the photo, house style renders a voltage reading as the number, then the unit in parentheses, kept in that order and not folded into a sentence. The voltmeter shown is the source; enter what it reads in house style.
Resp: 5.5 (V)
